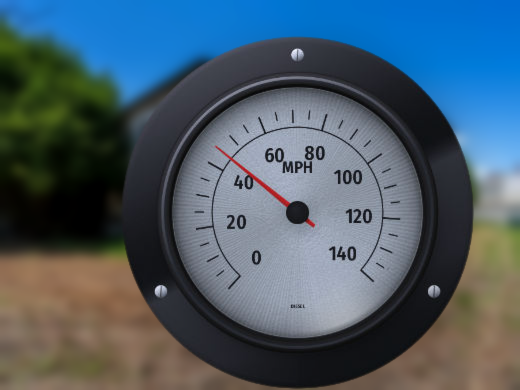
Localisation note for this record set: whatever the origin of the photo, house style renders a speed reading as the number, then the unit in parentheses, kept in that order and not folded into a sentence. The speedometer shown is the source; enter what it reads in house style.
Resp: 45 (mph)
